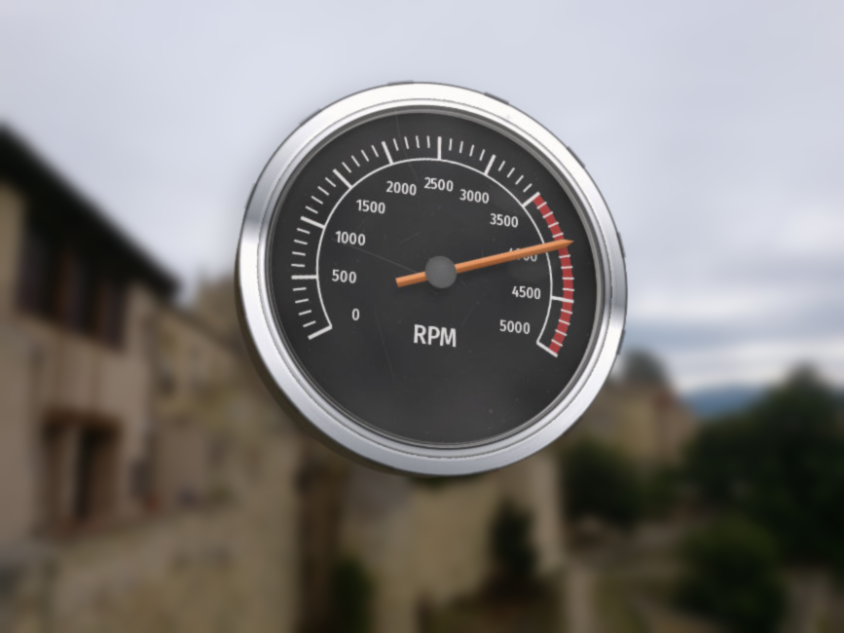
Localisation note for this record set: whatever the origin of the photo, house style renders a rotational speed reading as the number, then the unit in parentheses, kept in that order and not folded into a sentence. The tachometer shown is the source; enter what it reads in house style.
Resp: 4000 (rpm)
